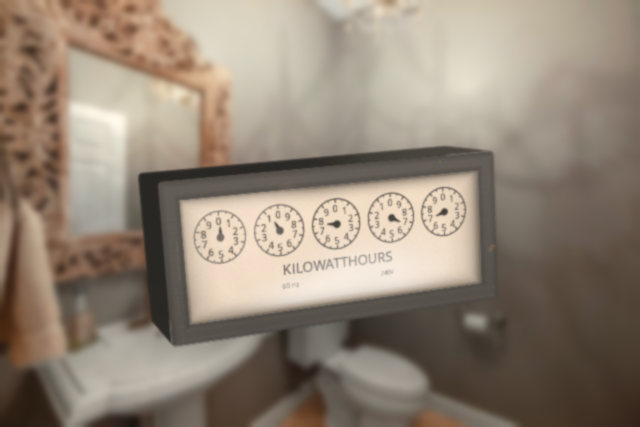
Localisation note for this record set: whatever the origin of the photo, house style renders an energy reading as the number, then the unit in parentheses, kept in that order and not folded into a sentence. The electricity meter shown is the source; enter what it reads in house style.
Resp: 767 (kWh)
